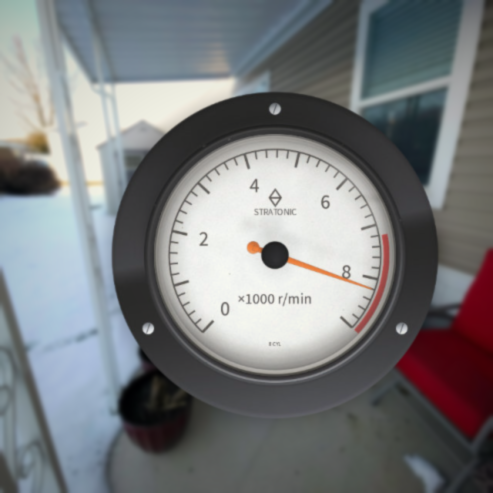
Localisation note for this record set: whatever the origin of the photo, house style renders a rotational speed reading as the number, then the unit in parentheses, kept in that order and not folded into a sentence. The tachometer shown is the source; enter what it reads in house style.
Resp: 8200 (rpm)
